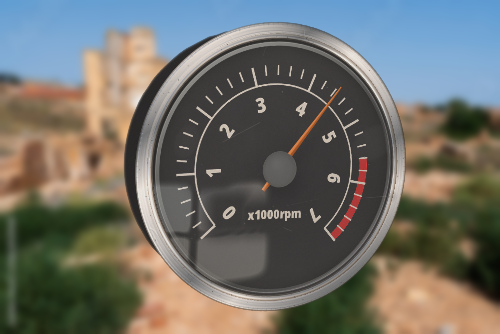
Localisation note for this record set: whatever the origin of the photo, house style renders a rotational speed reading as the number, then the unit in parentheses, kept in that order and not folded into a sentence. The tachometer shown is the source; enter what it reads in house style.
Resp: 4400 (rpm)
